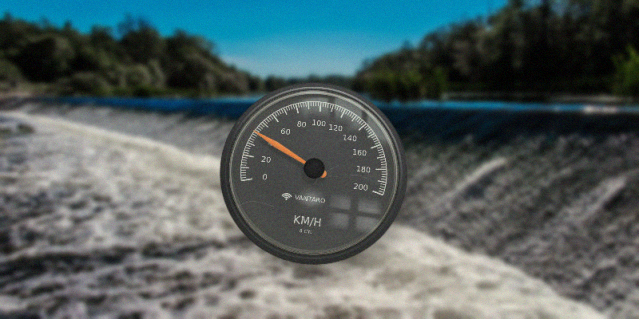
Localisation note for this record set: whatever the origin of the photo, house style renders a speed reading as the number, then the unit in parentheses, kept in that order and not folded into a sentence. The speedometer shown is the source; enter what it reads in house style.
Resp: 40 (km/h)
